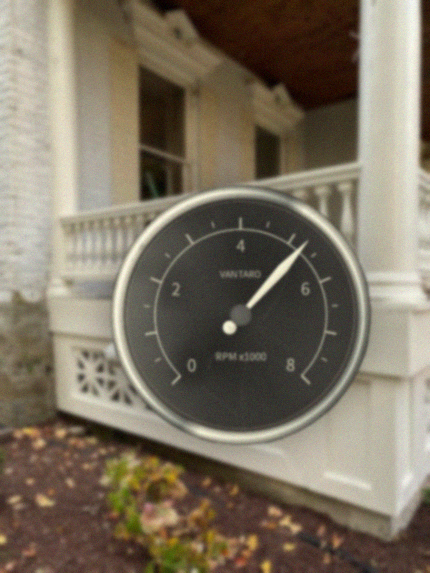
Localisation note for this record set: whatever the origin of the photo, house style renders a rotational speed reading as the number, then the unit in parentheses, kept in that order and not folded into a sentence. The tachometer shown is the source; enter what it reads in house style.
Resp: 5250 (rpm)
